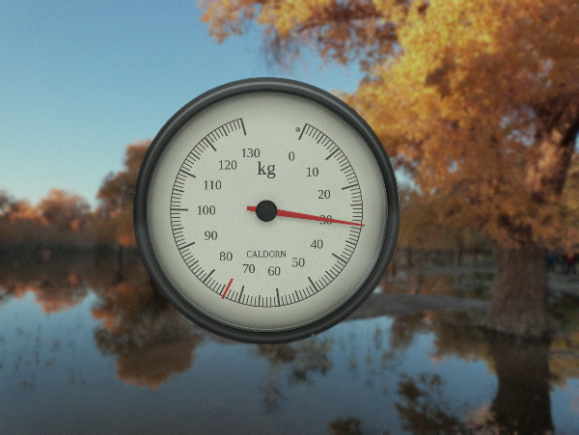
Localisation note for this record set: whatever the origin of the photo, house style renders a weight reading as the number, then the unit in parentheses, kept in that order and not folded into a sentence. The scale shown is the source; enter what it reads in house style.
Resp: 30 (kg)
